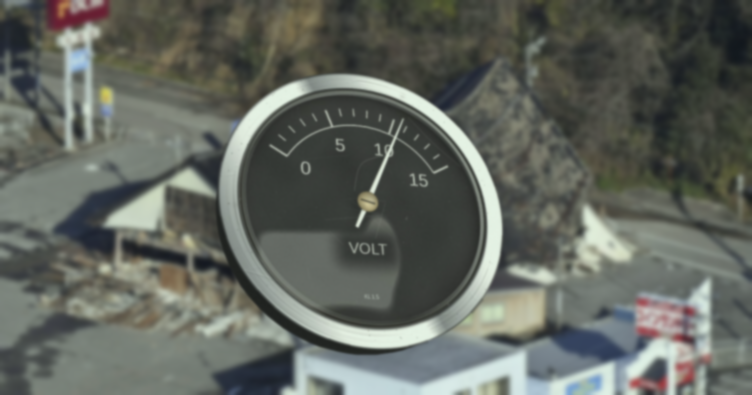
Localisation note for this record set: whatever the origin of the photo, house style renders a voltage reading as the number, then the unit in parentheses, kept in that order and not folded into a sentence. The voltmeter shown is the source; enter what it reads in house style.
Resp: 10.5 (V)
